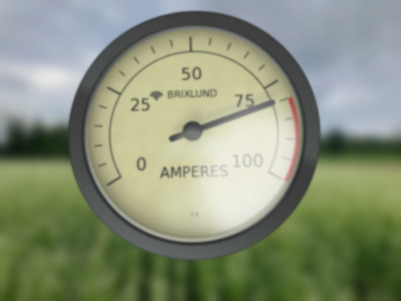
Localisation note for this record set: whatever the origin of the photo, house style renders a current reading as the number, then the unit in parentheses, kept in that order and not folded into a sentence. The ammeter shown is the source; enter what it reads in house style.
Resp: 80 (A)
